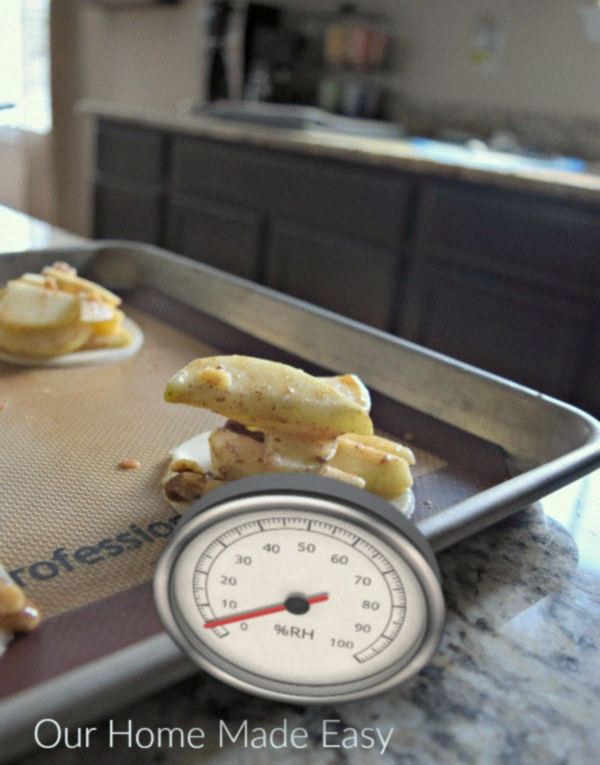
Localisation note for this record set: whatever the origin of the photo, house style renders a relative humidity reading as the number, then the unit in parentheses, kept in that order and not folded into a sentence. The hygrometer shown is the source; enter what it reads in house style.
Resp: 5 (%)
